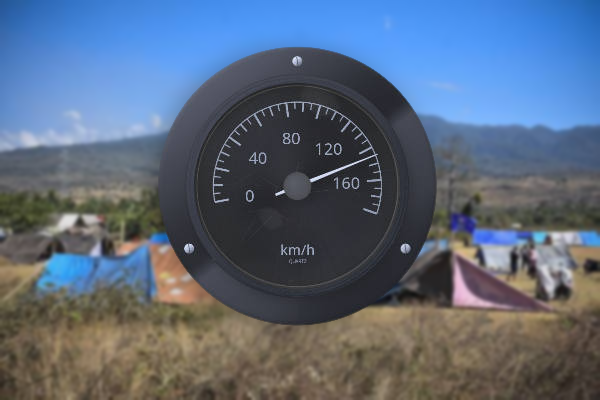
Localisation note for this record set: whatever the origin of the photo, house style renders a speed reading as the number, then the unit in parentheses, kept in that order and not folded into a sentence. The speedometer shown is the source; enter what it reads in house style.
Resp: 145 (km/h)
